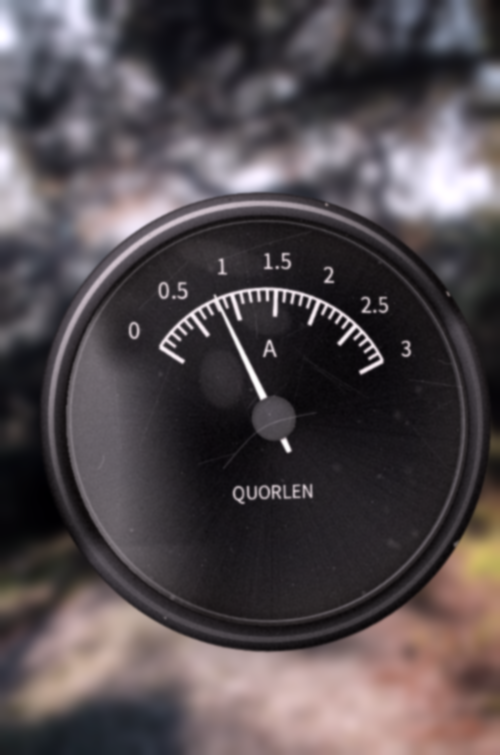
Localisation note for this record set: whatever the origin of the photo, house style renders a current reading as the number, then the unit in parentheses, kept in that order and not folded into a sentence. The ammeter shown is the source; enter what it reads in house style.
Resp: 0.8 (A)
